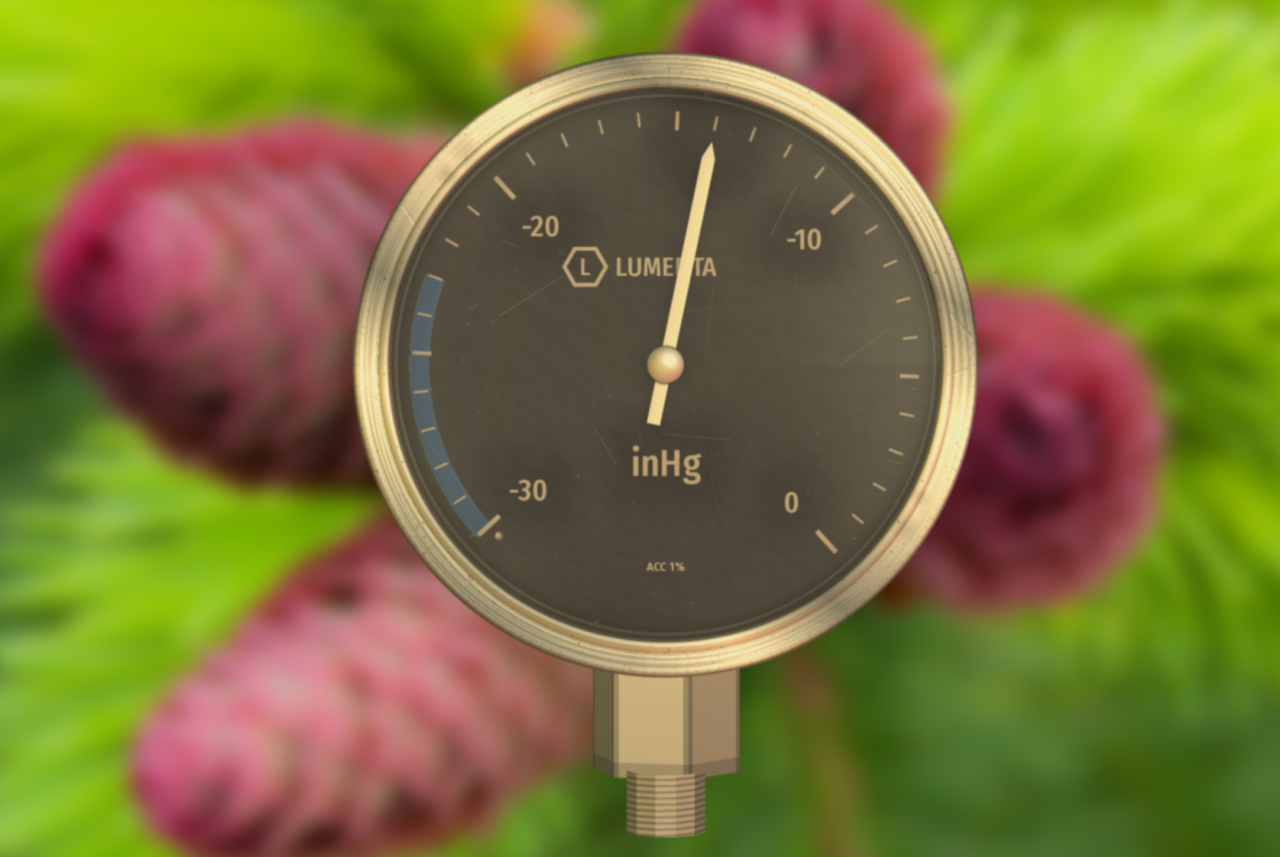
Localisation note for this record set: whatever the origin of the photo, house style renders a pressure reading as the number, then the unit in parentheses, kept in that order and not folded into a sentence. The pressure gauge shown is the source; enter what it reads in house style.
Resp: -14 (inHg)
